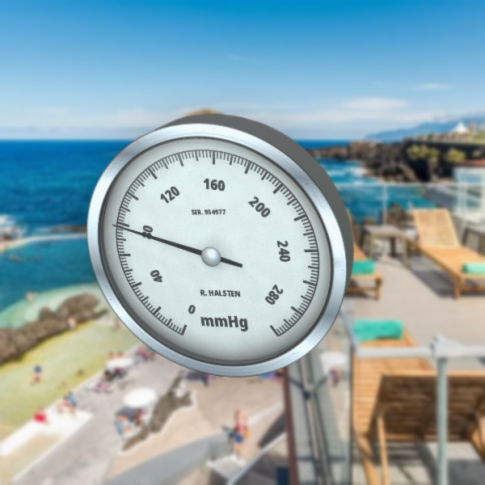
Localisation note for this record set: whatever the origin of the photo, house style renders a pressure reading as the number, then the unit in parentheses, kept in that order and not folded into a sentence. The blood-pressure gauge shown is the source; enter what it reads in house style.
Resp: 80 (mmHg)
